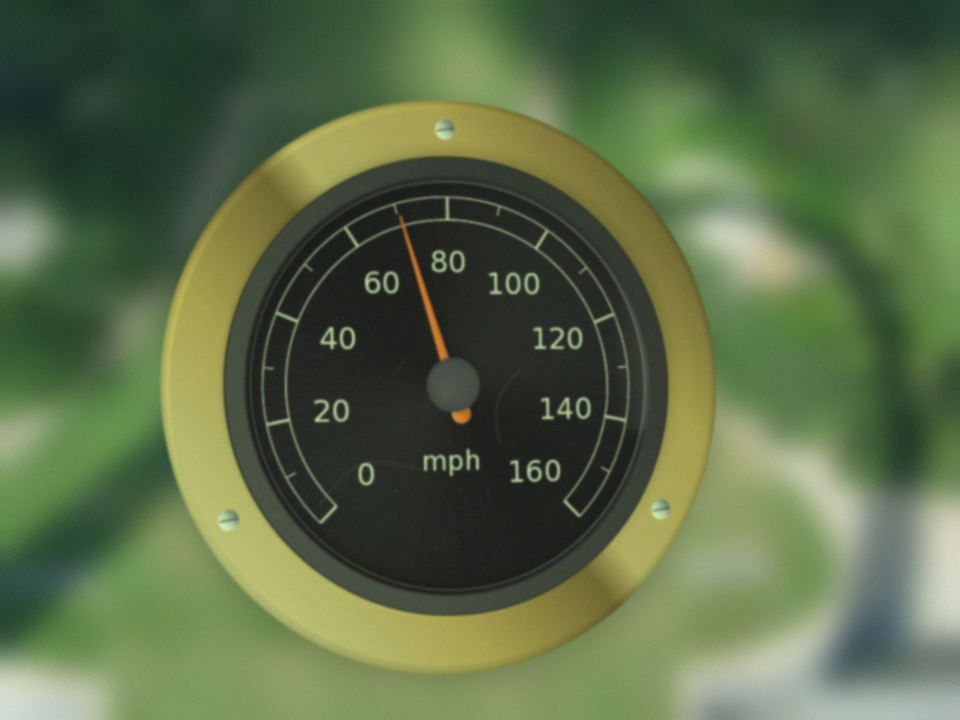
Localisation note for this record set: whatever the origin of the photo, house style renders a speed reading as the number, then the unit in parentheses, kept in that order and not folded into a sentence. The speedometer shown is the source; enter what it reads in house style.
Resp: 70 (mph)
